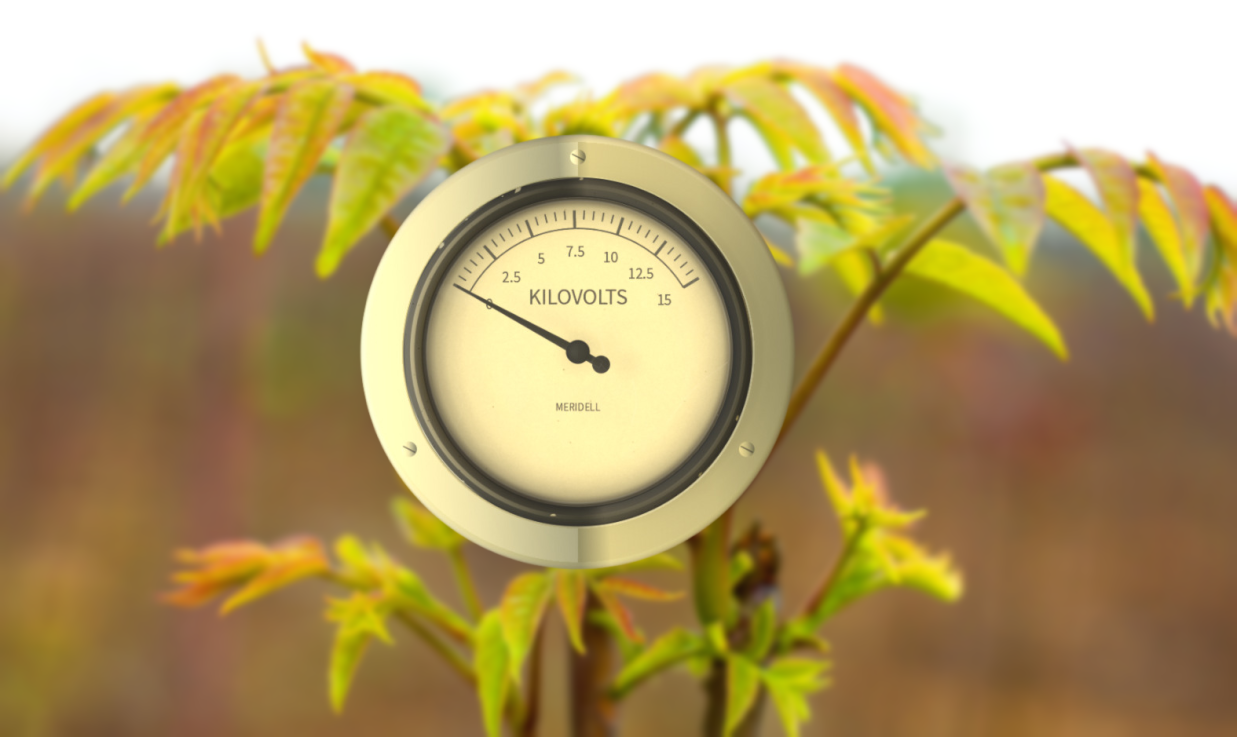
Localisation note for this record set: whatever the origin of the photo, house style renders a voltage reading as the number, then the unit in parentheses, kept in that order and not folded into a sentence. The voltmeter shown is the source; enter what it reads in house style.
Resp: 0 (kV)
